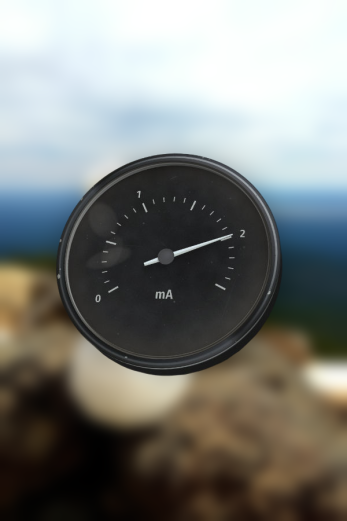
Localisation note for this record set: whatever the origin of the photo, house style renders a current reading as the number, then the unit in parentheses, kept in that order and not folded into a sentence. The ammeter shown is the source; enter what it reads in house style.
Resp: 2 (mA)
